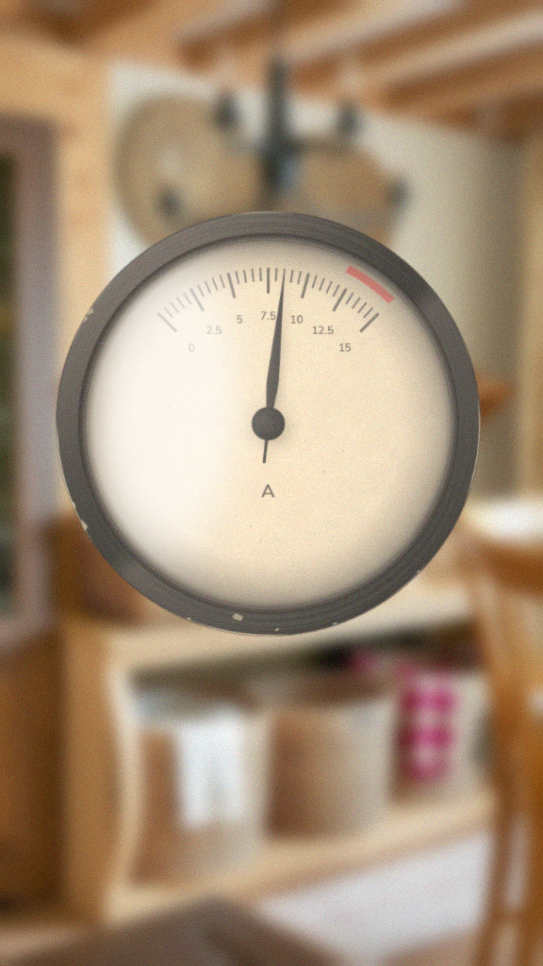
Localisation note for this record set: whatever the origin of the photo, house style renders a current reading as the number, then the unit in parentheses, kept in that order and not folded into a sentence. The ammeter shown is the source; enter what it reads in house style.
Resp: 8.5 (A)
